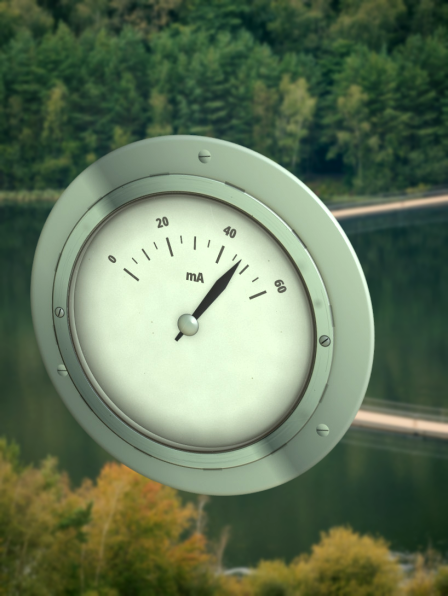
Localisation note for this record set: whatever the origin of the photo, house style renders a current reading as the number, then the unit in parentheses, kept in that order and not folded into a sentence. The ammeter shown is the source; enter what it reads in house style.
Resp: 47.5 (mA)
